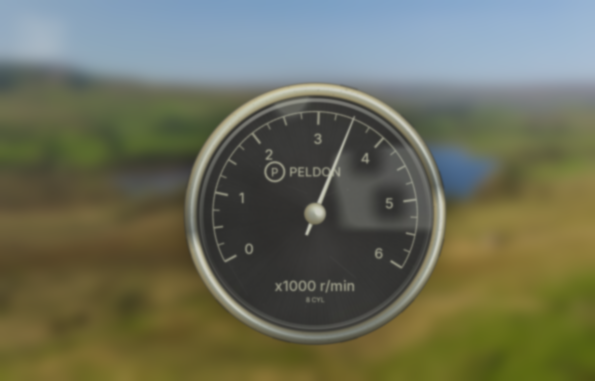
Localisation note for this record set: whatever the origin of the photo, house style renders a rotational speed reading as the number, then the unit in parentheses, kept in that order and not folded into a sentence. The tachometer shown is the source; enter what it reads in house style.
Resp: 3500 (rpm)
